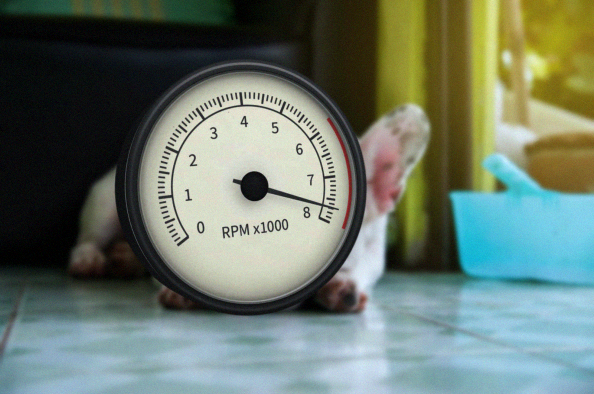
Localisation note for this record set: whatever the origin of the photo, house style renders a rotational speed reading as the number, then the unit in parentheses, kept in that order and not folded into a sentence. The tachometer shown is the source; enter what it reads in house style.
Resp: 7700 (rpm)
